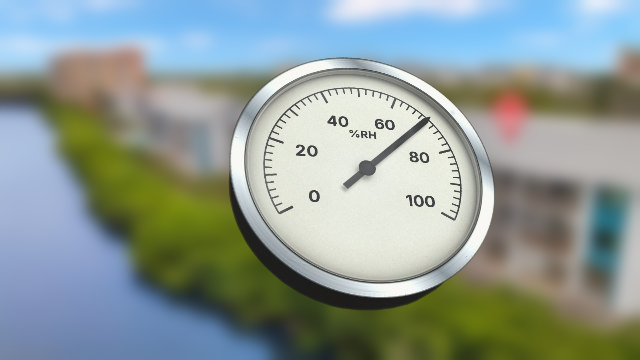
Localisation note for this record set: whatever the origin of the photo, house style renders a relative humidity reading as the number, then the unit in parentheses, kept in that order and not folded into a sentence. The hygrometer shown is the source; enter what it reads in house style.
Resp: 70 (%)
